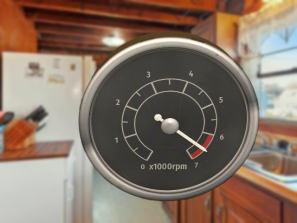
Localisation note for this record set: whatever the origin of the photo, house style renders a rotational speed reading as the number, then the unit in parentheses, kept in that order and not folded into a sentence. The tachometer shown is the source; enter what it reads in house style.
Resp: 6500 (rpm)
